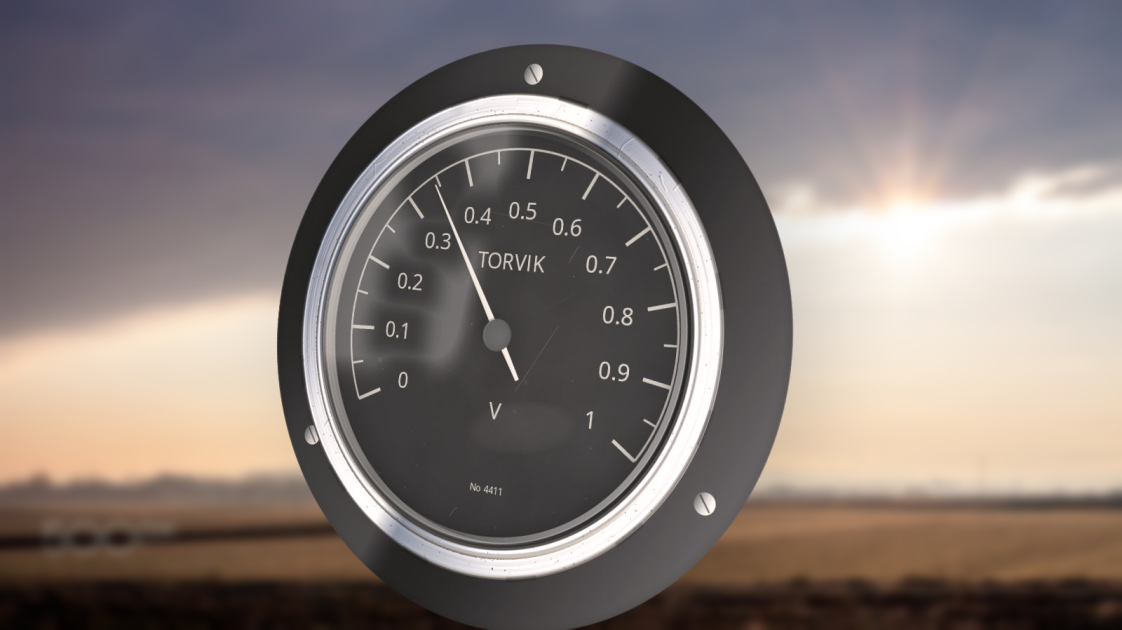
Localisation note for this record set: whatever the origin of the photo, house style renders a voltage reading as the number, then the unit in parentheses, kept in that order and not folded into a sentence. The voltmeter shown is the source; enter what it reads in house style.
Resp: 0.35 (V)
